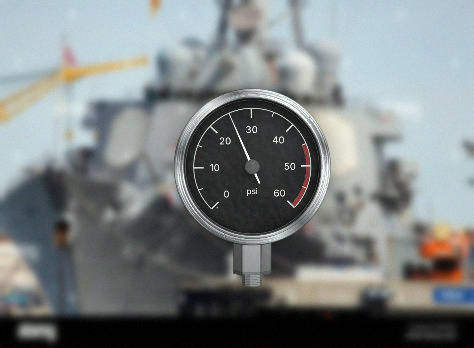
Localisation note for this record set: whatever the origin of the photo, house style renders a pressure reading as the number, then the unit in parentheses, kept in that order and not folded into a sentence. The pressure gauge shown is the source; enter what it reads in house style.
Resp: 25 (psi)
